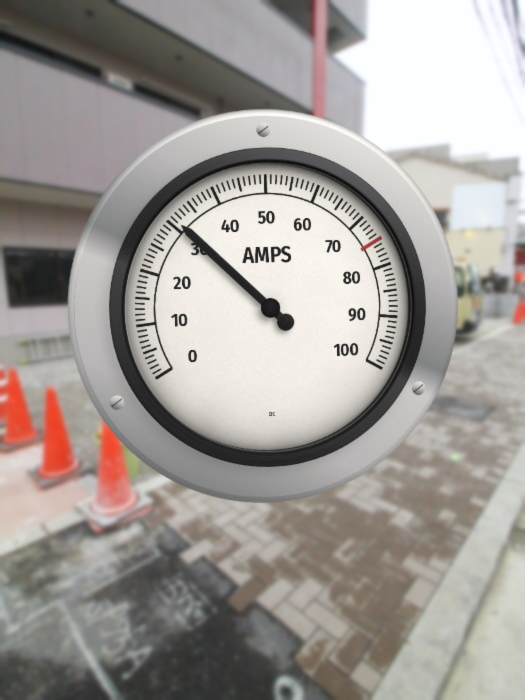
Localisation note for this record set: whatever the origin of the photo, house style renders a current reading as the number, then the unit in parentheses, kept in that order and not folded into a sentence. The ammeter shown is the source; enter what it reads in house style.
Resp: 31 (A)
